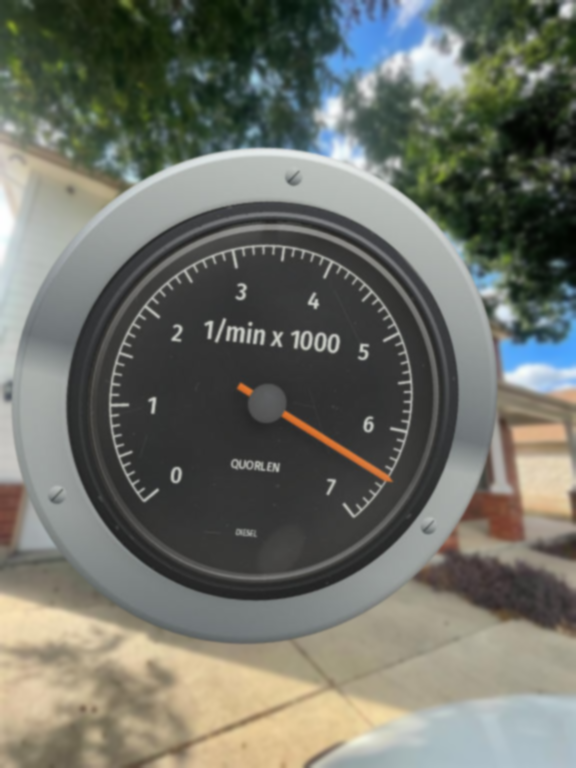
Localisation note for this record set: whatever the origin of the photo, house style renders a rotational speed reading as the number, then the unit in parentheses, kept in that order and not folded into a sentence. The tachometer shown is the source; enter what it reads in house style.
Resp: 6500 (rpm)
